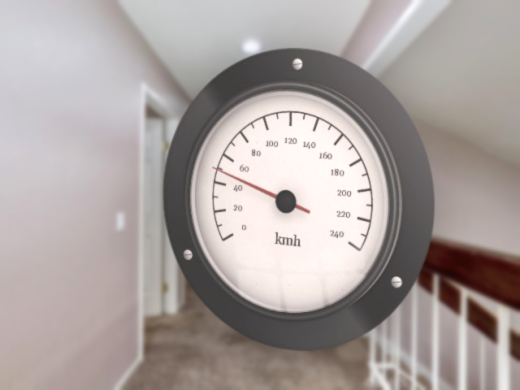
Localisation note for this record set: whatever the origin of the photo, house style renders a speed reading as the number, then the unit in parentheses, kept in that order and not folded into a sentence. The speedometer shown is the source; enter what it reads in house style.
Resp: 50 (km/h)
